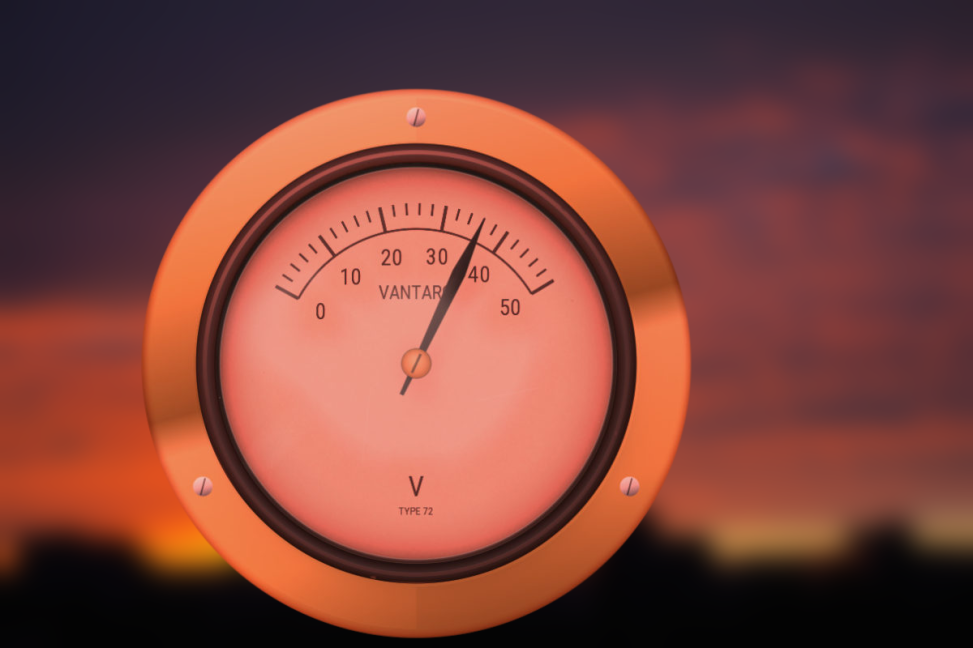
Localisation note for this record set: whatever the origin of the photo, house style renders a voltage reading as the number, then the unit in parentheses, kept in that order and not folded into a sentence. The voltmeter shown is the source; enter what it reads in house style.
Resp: 36 (V)
